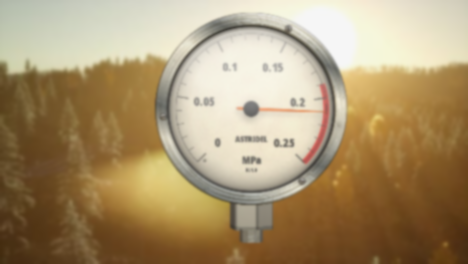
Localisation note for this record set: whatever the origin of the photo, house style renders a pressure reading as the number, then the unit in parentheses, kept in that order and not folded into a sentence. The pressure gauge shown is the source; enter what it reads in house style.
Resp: 0.21 (MPa)
